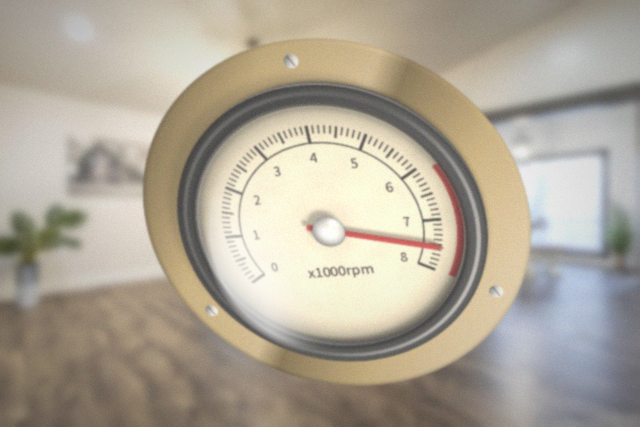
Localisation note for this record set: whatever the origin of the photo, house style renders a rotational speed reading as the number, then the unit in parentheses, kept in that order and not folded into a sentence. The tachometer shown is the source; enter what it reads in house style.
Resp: 7500 (rpm)
